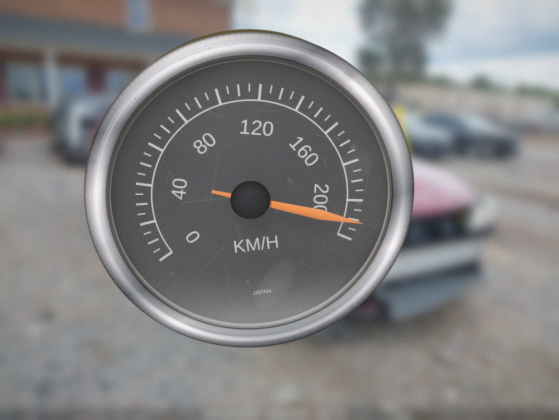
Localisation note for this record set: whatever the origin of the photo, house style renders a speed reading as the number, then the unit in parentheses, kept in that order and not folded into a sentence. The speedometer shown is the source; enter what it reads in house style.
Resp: 210 (km/h)
